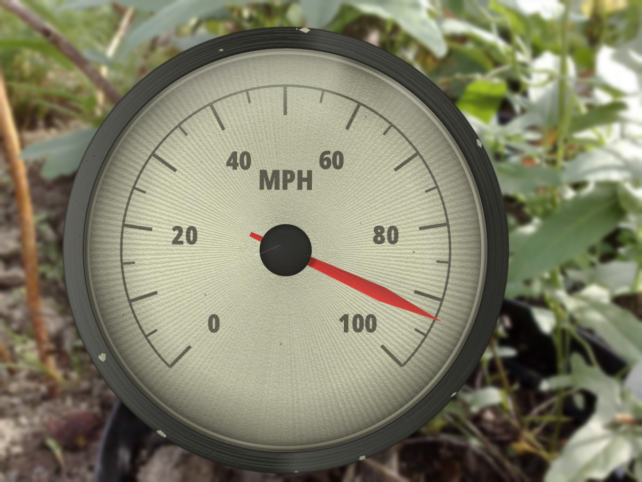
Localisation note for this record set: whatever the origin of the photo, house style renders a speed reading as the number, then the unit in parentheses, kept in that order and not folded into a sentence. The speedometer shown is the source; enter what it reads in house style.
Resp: 92.5 (mph)
